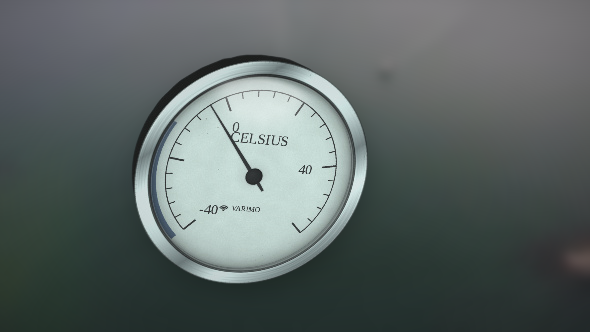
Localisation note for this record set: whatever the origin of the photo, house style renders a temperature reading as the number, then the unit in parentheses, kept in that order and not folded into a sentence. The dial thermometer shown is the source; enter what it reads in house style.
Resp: -4 (°C)
